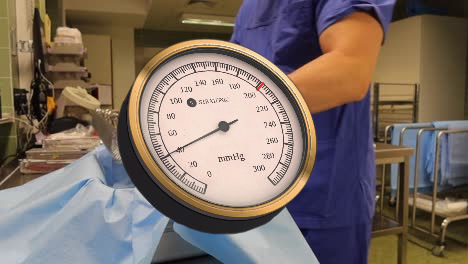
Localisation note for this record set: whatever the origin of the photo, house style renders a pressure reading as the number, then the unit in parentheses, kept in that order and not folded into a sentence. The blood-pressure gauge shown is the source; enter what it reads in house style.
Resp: 40 (mmHg)
